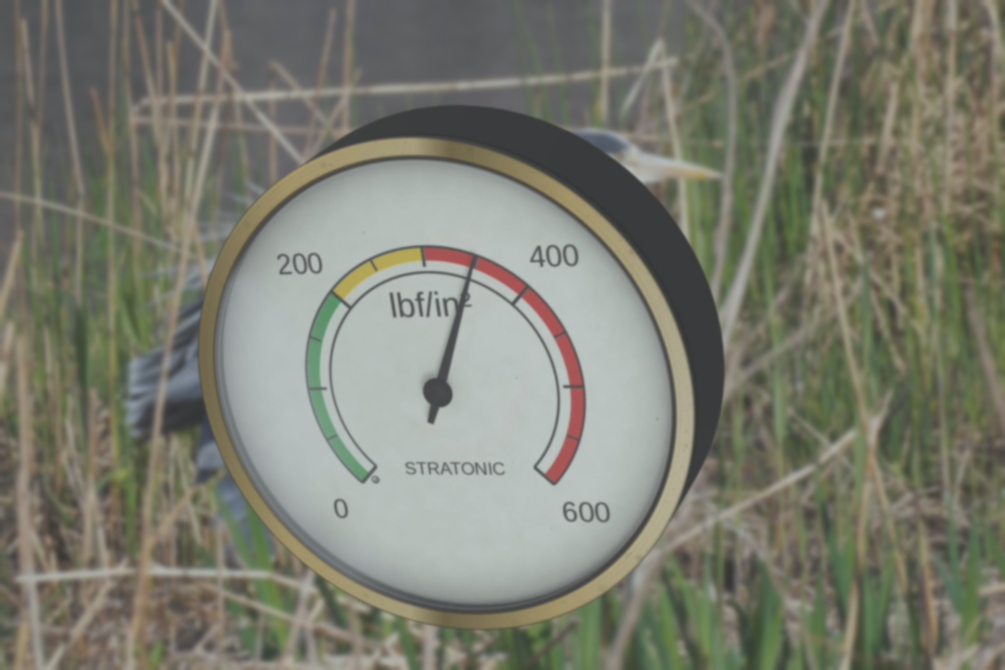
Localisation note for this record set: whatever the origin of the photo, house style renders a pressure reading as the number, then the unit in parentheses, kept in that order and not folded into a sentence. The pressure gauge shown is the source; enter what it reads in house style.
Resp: 350 (psi)
